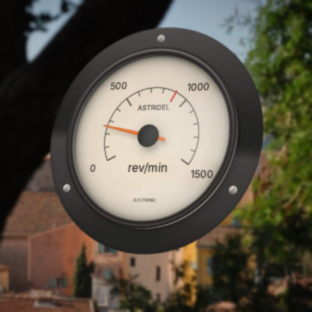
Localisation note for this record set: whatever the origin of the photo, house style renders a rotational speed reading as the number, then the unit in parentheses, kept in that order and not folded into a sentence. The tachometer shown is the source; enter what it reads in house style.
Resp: 250 (rpm)
